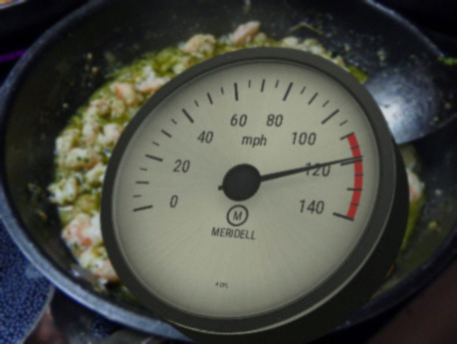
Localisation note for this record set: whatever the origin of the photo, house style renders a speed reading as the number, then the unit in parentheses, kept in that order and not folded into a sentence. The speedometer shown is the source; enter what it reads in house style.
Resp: 120 (mph)
